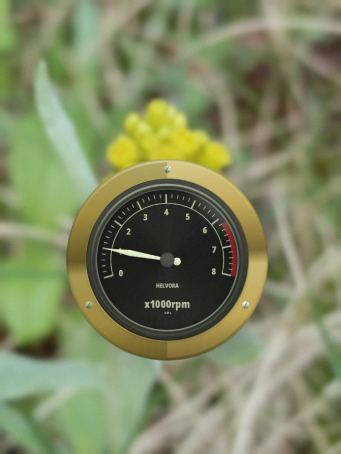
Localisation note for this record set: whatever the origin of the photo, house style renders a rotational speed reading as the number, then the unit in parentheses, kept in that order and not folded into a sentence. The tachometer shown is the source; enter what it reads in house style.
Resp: 1000 (rpm)
